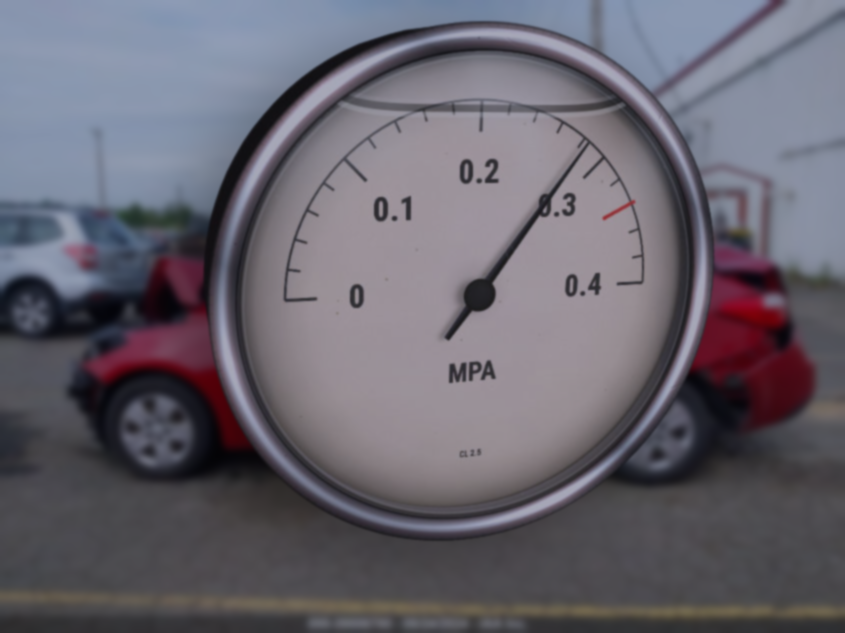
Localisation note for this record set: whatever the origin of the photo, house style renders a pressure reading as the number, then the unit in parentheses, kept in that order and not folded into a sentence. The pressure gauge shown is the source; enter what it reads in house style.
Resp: 0.28 (MPa)
